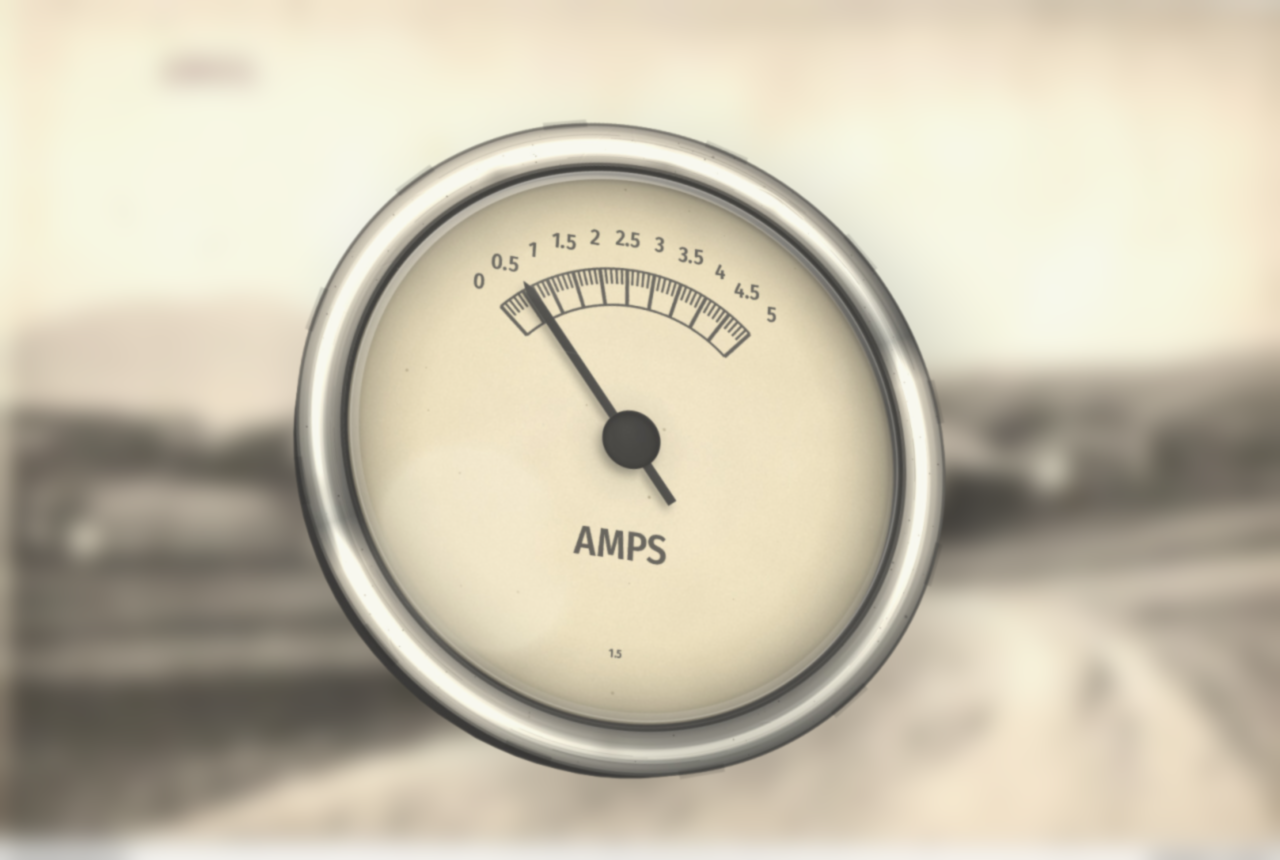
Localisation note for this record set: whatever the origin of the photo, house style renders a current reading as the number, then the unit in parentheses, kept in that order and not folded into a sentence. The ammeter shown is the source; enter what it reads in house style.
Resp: 0.5 (A)
